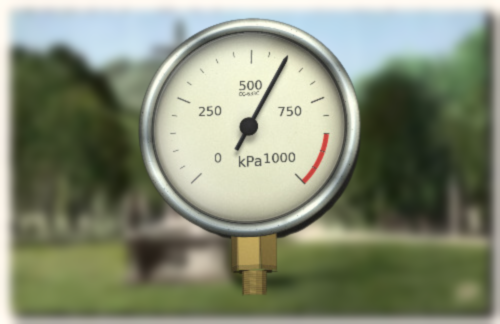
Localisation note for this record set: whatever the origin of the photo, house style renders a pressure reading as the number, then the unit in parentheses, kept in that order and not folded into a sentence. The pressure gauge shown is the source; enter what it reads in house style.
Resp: 600 (kPa)
